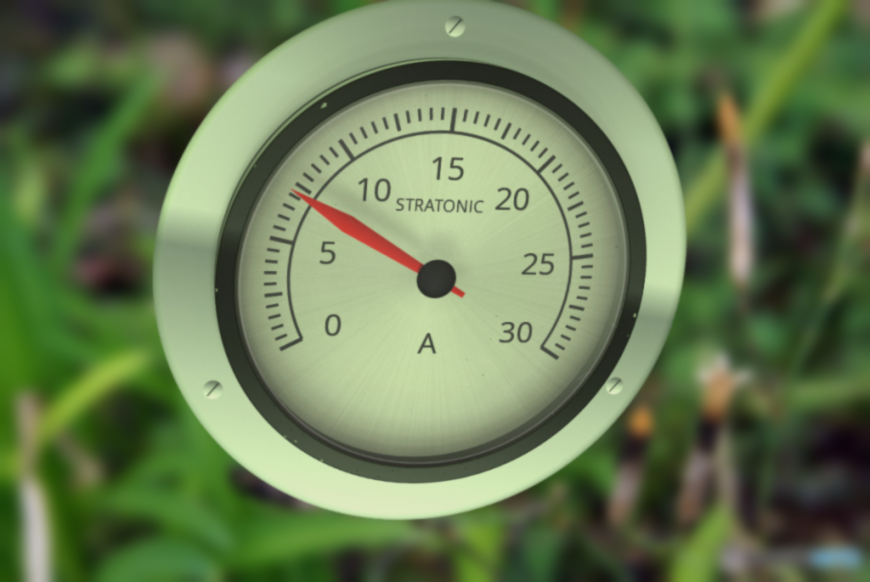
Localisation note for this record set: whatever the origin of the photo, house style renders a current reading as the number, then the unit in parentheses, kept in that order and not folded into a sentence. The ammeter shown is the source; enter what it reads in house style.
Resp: 7.25 (A)
